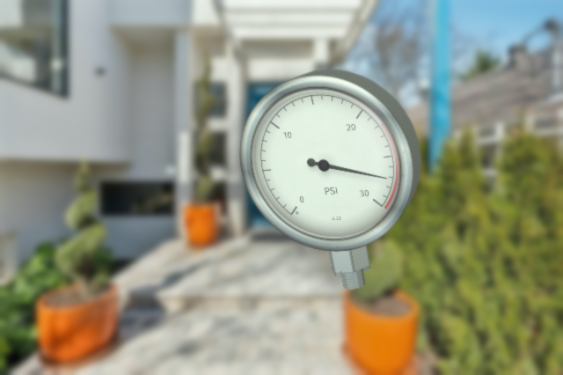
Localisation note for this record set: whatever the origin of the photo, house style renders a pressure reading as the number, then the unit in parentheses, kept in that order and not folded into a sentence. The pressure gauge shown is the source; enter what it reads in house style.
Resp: 27 (psi)
